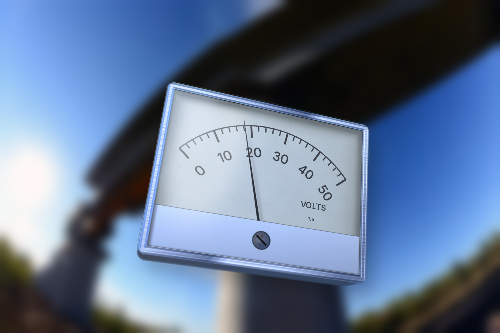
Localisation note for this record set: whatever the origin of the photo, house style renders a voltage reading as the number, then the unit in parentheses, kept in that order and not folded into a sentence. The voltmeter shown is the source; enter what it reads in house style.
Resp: 18 (V)
